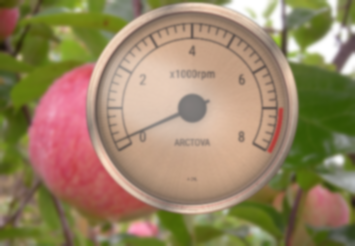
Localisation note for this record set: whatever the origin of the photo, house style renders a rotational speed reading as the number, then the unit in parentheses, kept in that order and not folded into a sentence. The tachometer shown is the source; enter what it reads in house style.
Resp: 200 (rpm)
